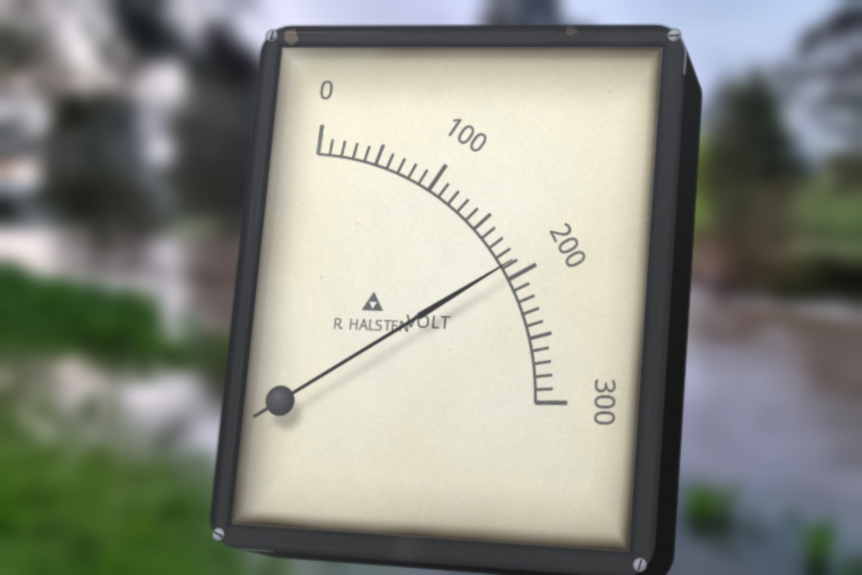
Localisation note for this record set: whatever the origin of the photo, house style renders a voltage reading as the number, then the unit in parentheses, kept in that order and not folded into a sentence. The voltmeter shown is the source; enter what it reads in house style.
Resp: 190 (V)
